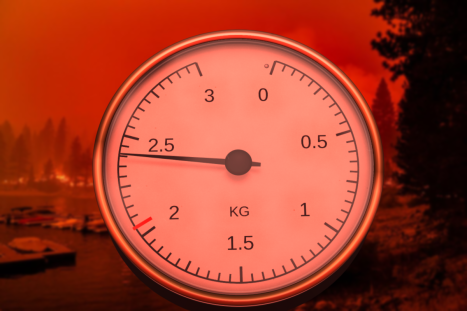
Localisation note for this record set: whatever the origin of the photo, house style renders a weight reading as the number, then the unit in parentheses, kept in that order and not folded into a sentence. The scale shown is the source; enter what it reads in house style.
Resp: 2.4 (kg)
